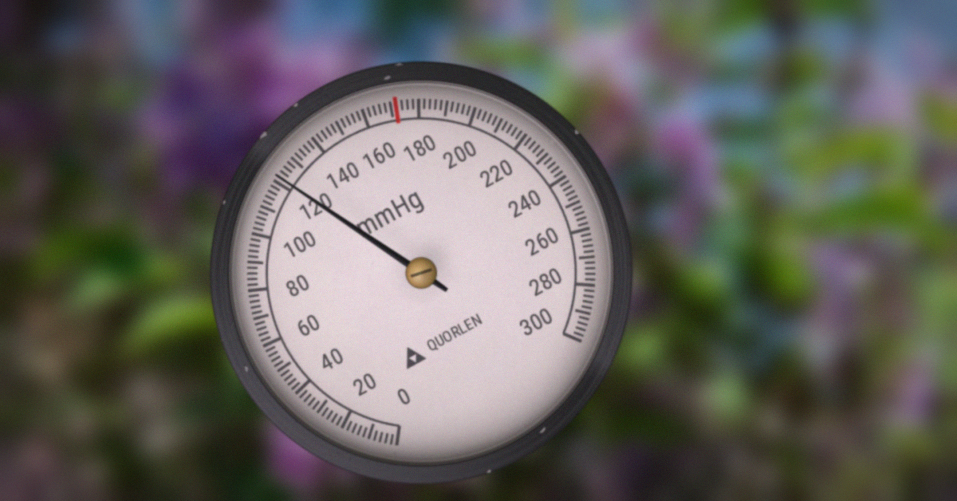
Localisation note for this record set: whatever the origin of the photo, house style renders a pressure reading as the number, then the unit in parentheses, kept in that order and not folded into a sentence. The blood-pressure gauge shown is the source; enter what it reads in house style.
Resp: 122 (mmHg)
